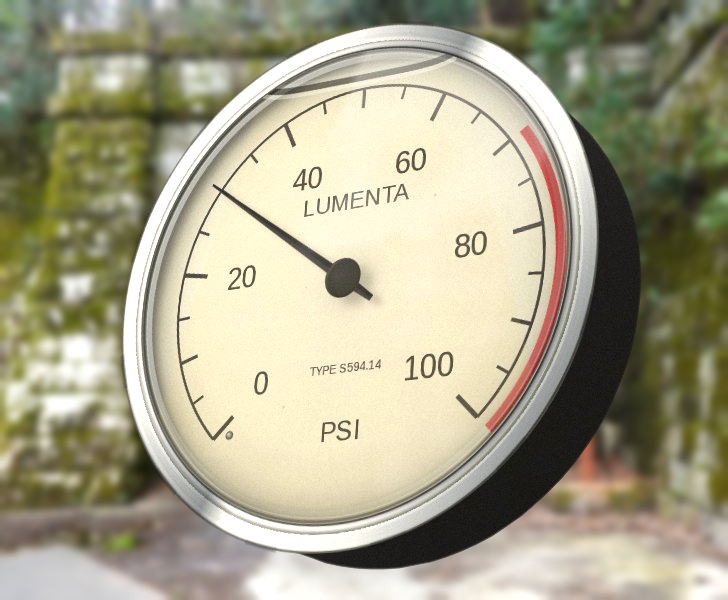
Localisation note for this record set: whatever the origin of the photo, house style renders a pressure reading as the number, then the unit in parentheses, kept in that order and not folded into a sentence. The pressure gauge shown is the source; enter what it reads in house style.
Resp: 30 (psi)
